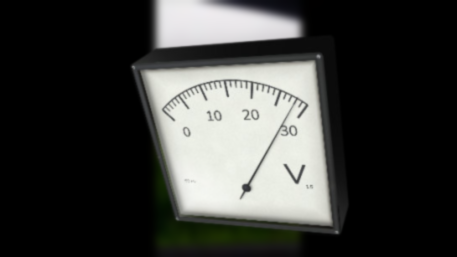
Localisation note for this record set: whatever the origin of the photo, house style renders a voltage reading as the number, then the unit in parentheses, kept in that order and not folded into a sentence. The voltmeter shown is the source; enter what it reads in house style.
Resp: 28 (V)
